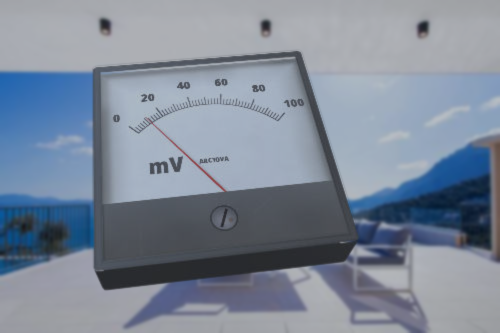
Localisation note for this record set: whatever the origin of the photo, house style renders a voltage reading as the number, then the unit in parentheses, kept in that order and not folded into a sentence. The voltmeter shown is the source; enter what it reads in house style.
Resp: 10 (mV)
